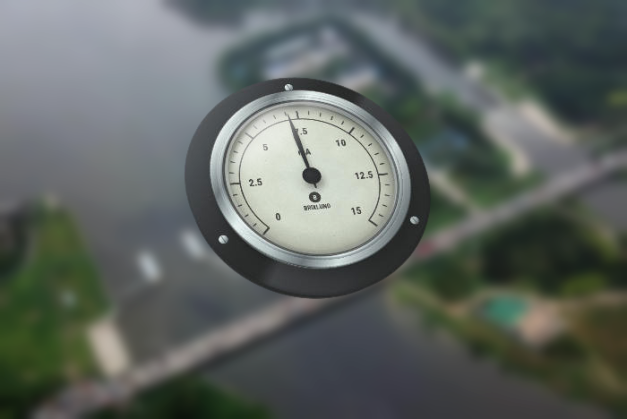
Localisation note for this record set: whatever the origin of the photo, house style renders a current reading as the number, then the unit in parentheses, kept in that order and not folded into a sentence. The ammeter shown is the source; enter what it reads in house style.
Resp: 7 (mA)
